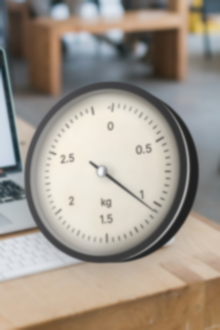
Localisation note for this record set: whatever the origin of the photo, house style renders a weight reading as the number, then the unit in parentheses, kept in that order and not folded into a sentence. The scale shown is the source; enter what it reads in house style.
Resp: 1.05 (kg)
